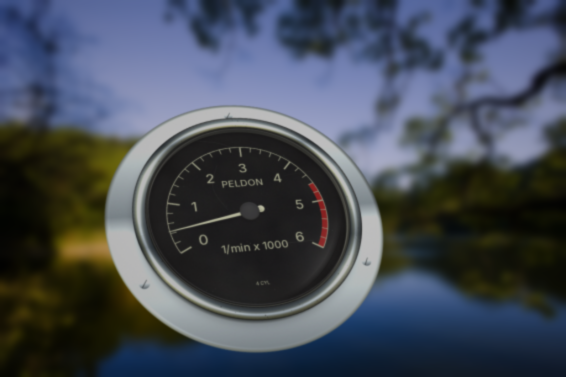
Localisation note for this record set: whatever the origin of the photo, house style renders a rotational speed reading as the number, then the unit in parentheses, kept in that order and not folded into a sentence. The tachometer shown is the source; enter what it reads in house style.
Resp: 400 (rpm)
